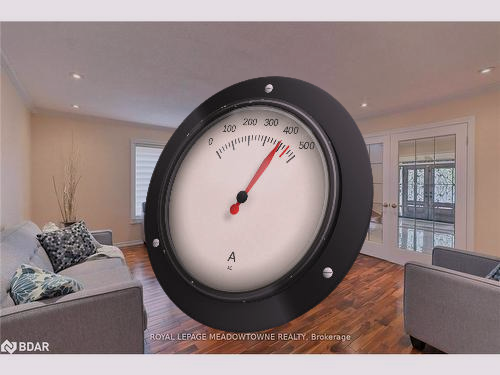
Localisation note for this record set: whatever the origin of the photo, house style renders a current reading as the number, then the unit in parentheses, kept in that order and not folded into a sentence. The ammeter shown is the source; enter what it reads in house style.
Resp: 400 (A)
